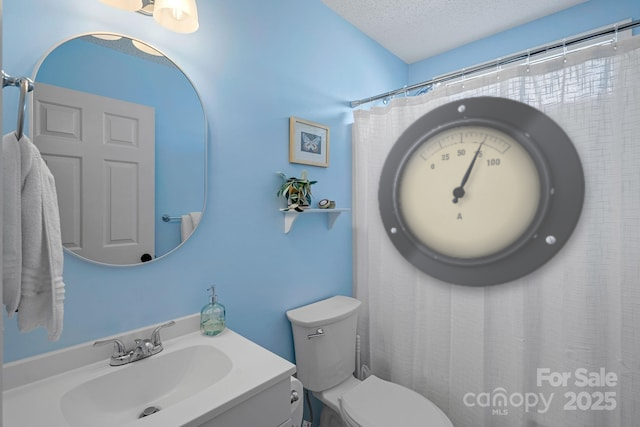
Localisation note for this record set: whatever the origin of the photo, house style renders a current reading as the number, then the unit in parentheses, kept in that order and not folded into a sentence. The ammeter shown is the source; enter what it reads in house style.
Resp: 75 (A)
